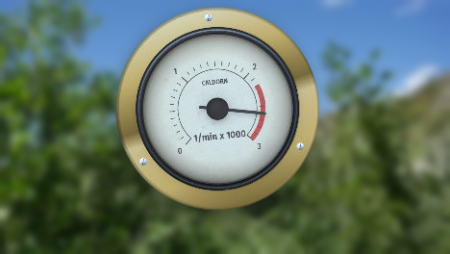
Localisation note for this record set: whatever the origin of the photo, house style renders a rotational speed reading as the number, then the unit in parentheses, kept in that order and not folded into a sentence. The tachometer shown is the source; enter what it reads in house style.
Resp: 2600 (rpm)
